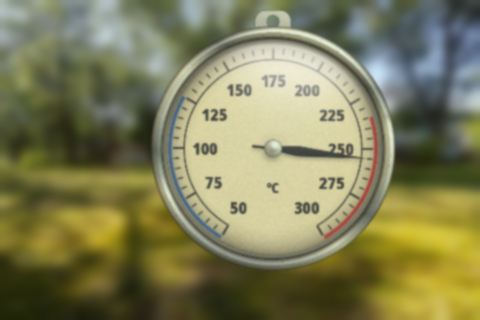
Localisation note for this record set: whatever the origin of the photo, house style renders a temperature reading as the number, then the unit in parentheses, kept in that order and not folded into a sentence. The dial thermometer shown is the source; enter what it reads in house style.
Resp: 255 (°C)
